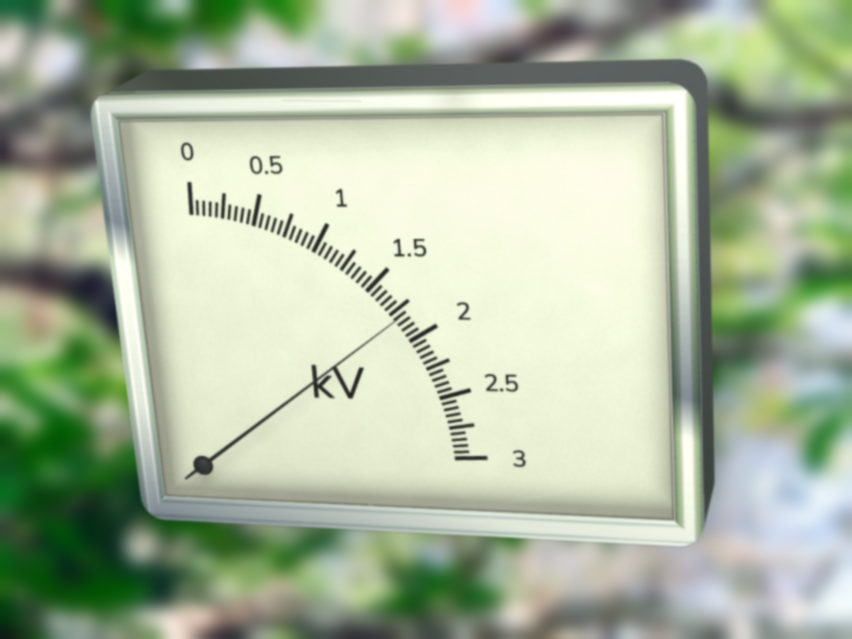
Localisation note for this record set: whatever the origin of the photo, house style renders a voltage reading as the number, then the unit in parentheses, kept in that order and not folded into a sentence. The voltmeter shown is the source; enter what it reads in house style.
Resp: 1.8 (kV)
